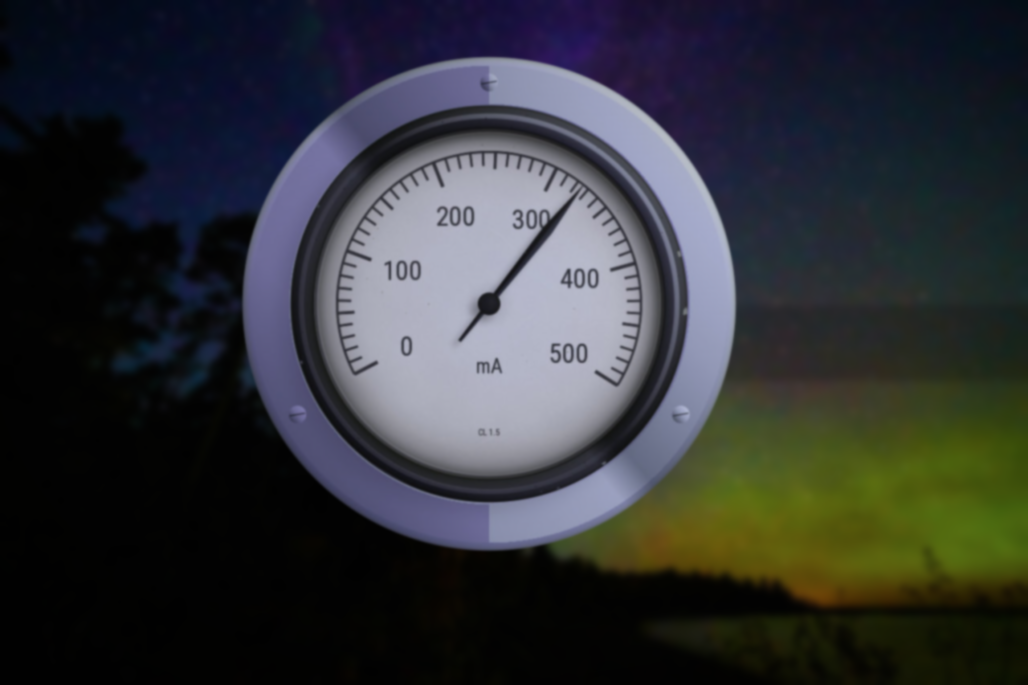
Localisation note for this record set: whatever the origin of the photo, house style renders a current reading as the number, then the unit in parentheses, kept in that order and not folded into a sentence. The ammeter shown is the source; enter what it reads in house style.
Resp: 325 (mA)
